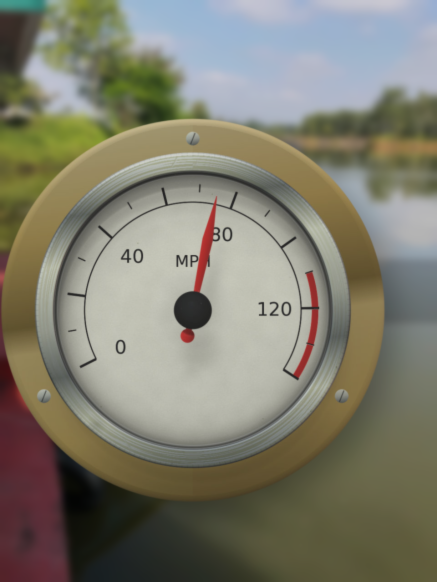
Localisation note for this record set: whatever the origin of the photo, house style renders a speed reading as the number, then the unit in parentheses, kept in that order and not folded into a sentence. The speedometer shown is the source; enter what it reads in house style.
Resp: 75 (mph)
